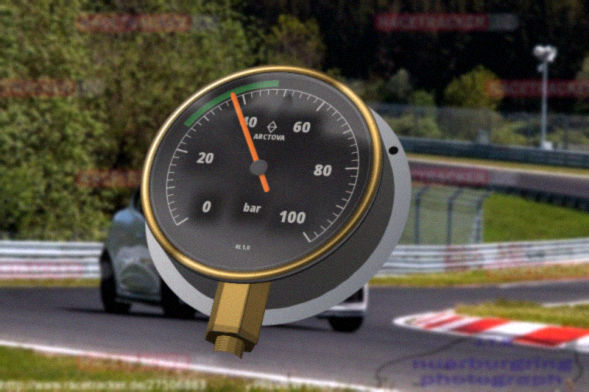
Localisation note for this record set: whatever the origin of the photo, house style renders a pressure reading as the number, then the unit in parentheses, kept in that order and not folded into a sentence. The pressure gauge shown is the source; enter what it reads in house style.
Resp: 38 (bar)
